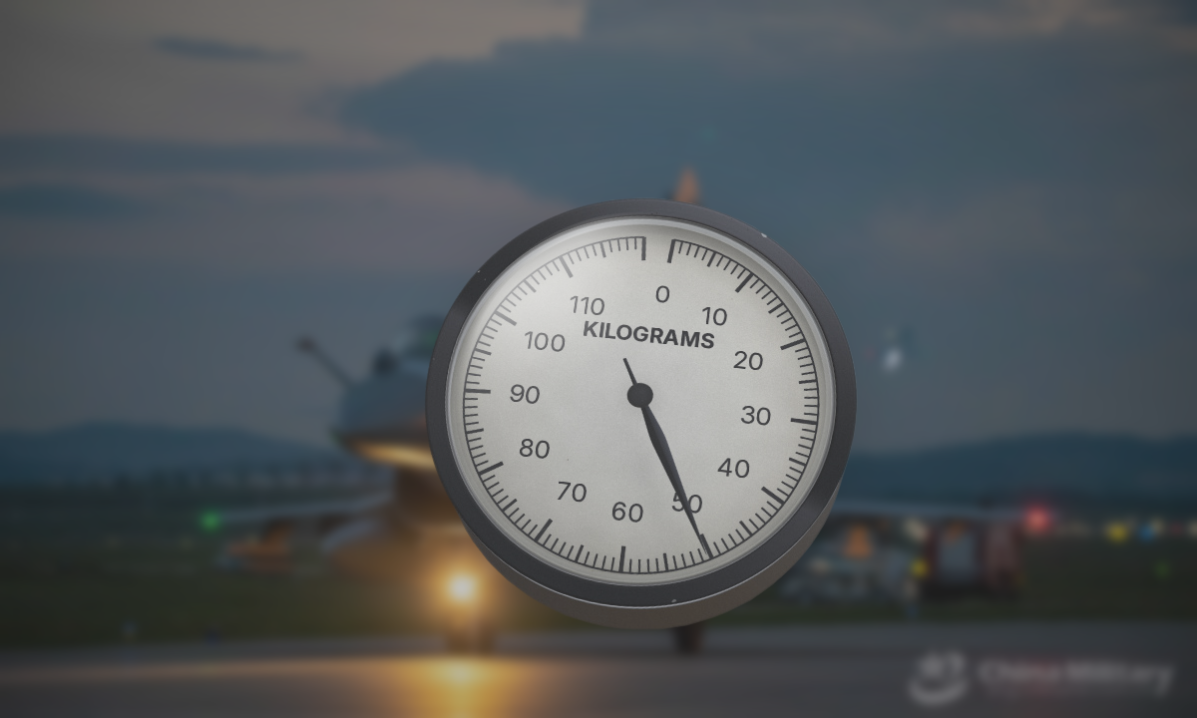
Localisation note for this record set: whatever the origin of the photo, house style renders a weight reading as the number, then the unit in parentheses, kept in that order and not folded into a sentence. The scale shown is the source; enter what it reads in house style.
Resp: 50.5 (kg)
